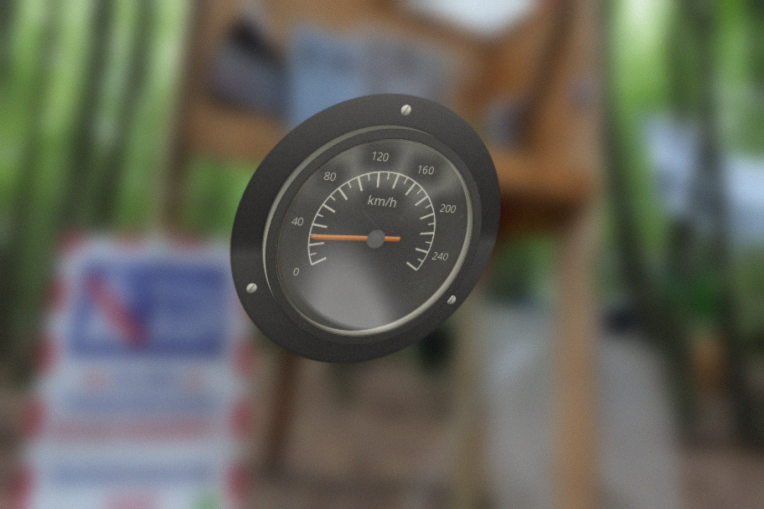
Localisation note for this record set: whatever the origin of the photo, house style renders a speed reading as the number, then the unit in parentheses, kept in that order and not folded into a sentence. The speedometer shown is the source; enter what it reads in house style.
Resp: 30 (km/h)
